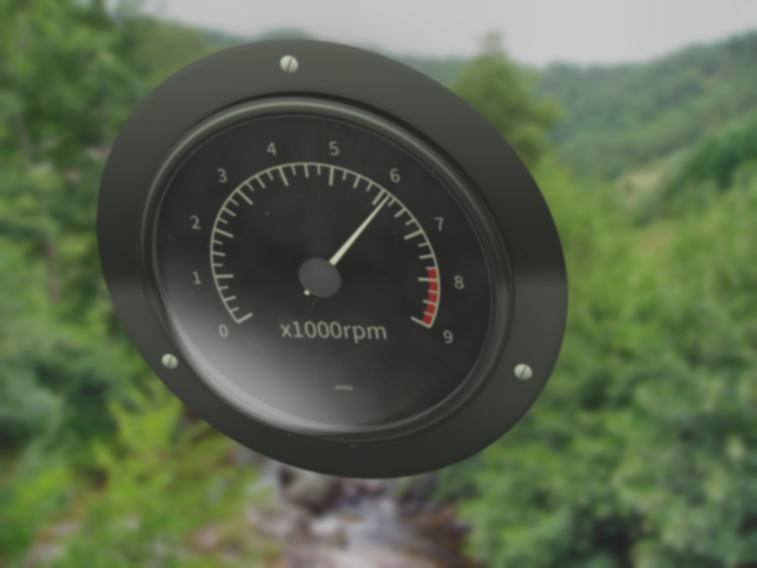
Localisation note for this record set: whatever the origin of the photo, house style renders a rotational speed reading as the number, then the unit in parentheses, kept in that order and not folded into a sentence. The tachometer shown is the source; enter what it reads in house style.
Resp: 6125 (rpm)
